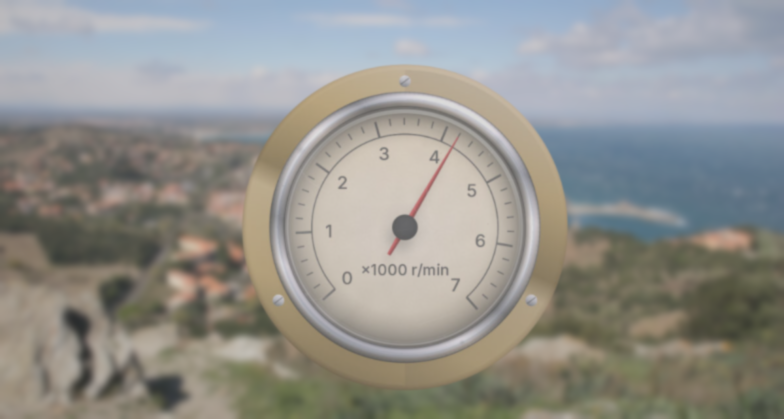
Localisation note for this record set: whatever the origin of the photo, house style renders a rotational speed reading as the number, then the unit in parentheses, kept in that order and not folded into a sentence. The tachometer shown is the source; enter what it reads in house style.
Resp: 4200 (rpm)
